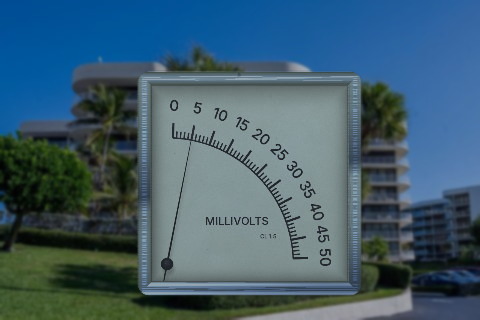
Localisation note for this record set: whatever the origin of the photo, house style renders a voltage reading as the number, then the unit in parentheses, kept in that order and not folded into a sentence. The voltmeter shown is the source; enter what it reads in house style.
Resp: 5 (mV)
